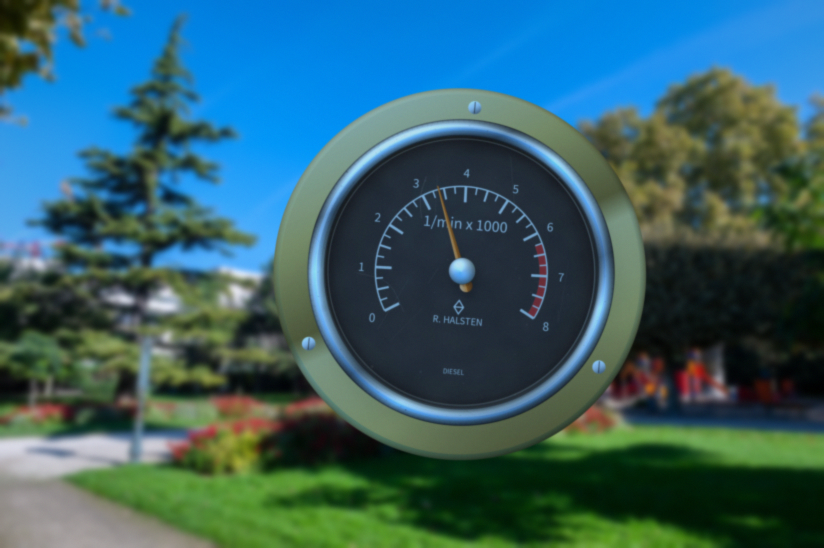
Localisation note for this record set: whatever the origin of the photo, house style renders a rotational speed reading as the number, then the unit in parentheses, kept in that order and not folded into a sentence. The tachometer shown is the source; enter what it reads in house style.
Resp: 3375 (rpm)
